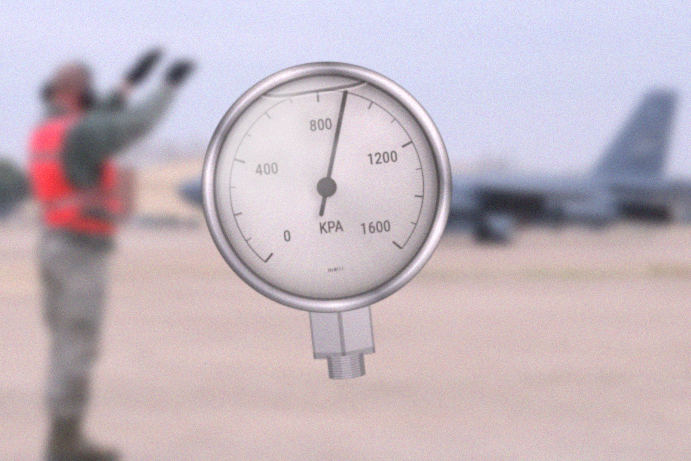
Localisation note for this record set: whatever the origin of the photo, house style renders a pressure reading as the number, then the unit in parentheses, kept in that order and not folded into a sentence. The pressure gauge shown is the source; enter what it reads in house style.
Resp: 900 (kPa)
